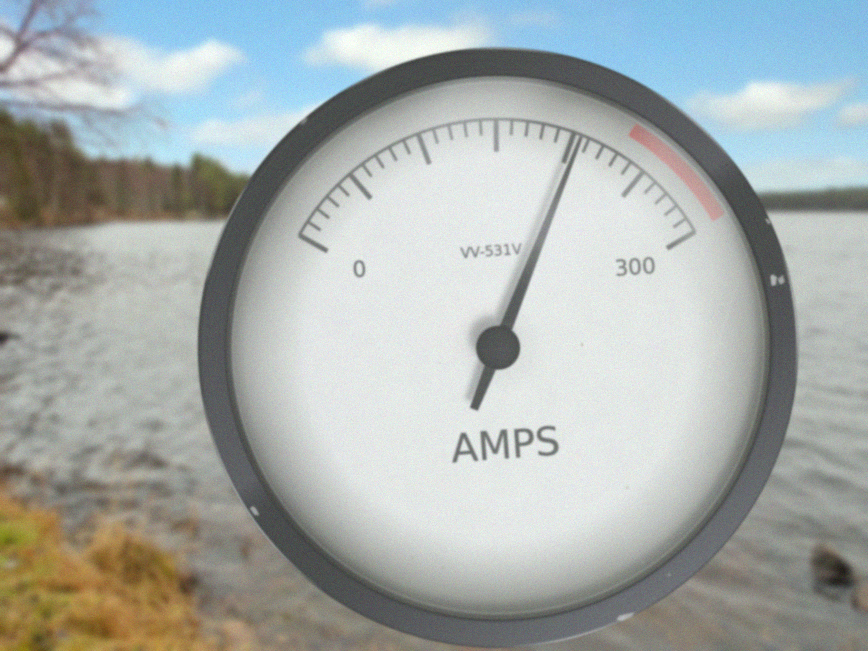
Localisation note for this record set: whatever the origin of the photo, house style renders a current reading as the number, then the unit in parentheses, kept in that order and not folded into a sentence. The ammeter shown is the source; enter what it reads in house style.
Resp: 205 (A)
